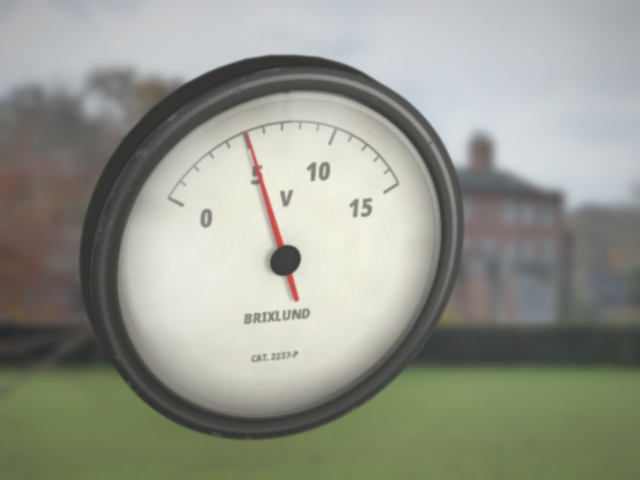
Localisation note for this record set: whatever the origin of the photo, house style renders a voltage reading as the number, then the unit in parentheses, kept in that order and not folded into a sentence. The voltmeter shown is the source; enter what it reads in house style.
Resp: 5 (V)
